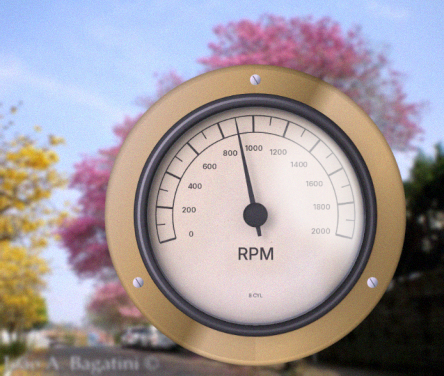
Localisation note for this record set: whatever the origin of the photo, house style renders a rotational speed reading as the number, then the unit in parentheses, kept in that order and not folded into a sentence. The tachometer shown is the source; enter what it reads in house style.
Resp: 900 (rpm)
